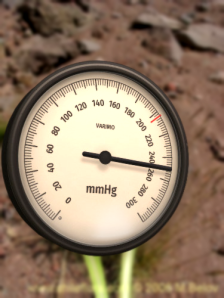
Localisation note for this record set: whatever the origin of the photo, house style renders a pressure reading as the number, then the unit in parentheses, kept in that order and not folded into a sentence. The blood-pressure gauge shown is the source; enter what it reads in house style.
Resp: 250 (mmHg)
